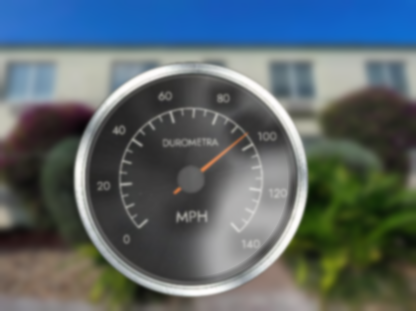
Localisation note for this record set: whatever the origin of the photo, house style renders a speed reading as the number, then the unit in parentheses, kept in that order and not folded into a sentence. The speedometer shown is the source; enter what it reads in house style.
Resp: 95 (mph)
